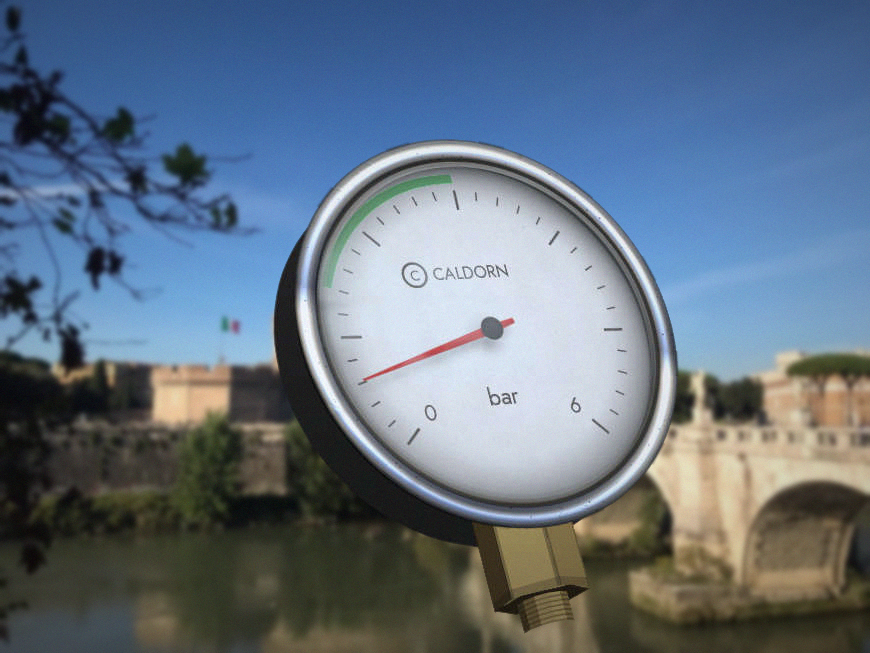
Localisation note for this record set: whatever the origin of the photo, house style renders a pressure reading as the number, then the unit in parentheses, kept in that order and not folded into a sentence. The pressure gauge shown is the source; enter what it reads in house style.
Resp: 0.6 (bar)
